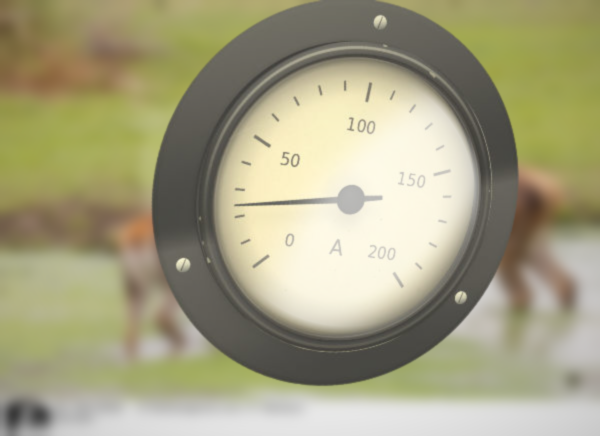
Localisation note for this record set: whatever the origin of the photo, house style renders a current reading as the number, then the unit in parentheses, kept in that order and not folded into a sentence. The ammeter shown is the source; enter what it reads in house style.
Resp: 25 (A)
